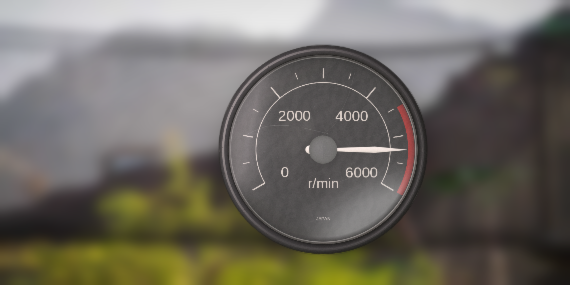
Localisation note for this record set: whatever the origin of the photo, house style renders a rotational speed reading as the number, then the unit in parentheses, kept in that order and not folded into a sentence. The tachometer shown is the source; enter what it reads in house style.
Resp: 5250 (rpm)
